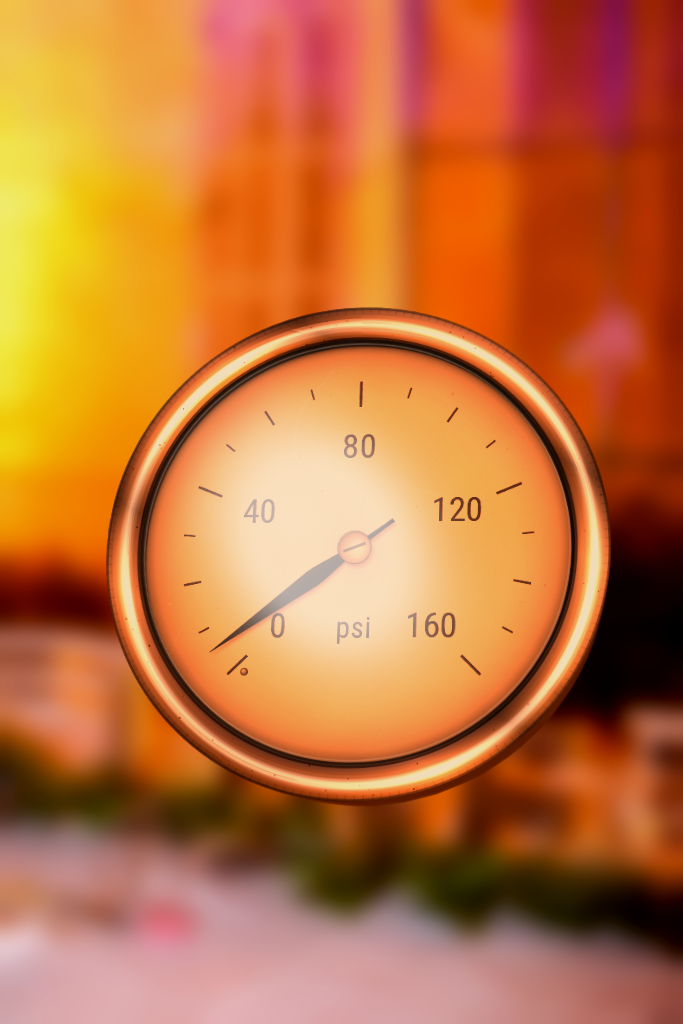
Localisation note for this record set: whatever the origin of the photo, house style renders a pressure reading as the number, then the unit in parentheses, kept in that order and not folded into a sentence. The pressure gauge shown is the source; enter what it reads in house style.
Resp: 5 (psi)
